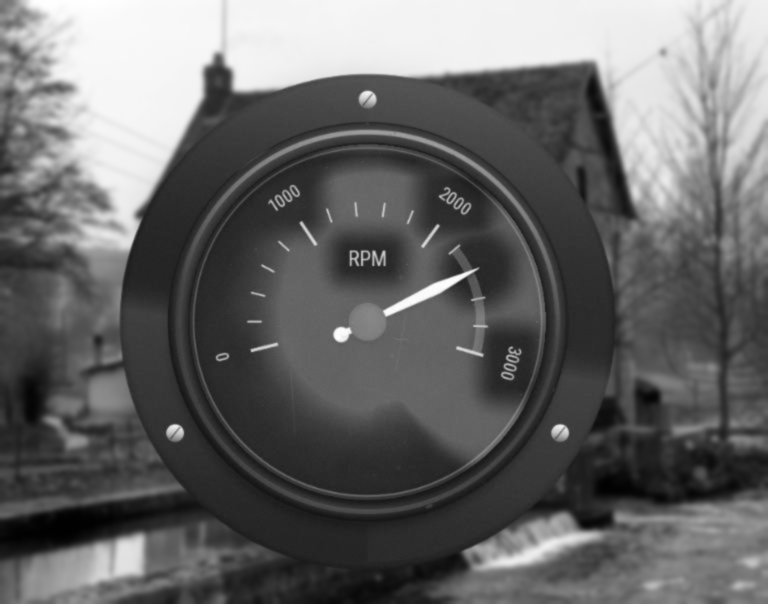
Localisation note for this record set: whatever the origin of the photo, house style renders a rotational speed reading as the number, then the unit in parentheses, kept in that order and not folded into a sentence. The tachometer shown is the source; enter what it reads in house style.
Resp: 2400 (rpm)
